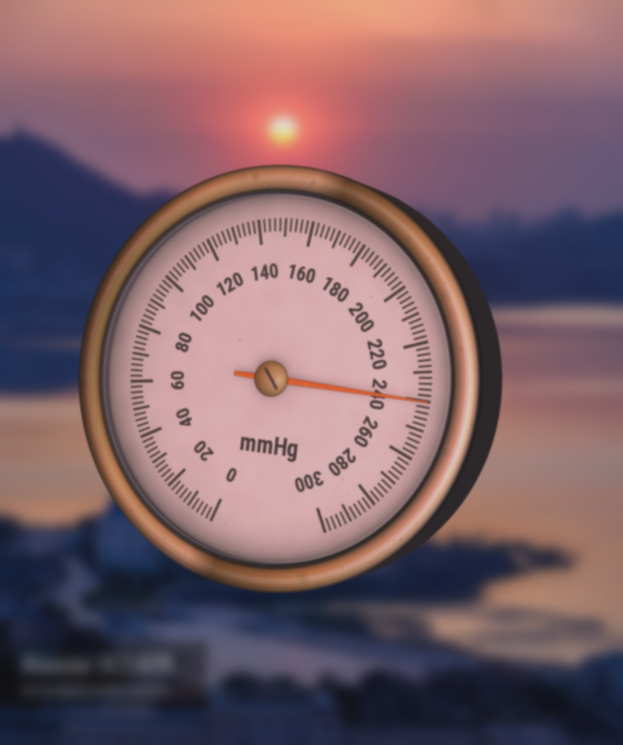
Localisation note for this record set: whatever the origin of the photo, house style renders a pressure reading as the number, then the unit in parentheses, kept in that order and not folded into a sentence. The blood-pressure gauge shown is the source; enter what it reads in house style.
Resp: 240 (mmHg)
